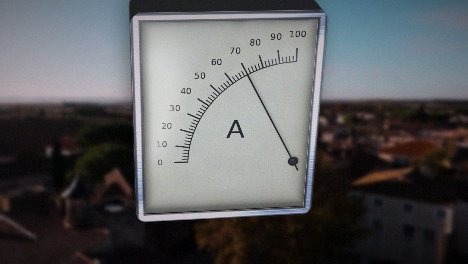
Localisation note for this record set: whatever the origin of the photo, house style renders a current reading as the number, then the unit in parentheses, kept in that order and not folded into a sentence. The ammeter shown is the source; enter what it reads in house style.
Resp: 70 (A)
